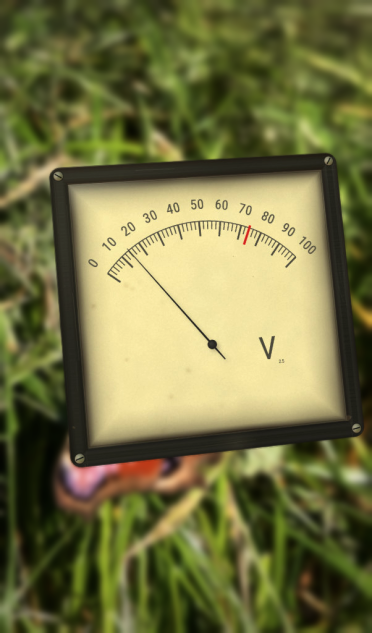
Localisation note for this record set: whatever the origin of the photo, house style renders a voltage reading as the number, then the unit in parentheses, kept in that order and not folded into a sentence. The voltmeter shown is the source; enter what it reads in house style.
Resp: 14 (V)
